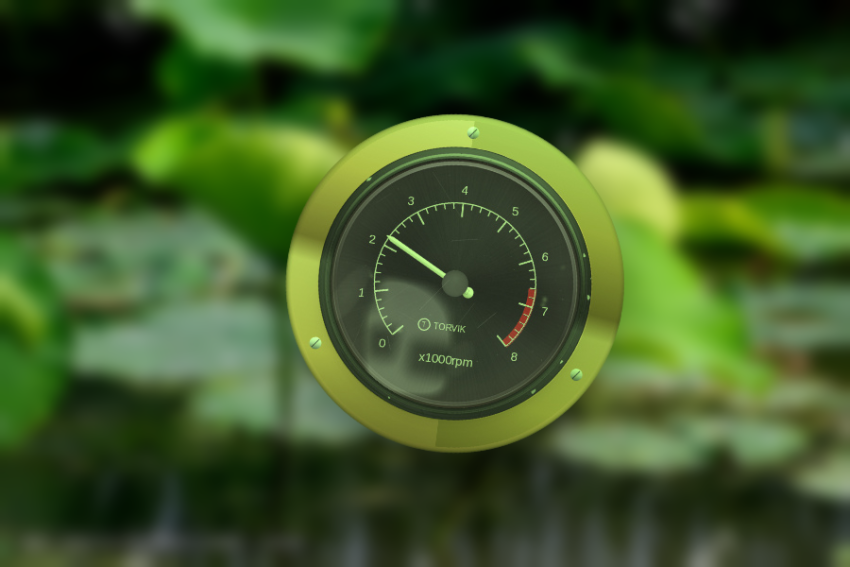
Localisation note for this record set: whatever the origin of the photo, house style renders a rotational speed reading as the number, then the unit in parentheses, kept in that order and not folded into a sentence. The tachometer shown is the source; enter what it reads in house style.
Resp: 2200 (rpm)
